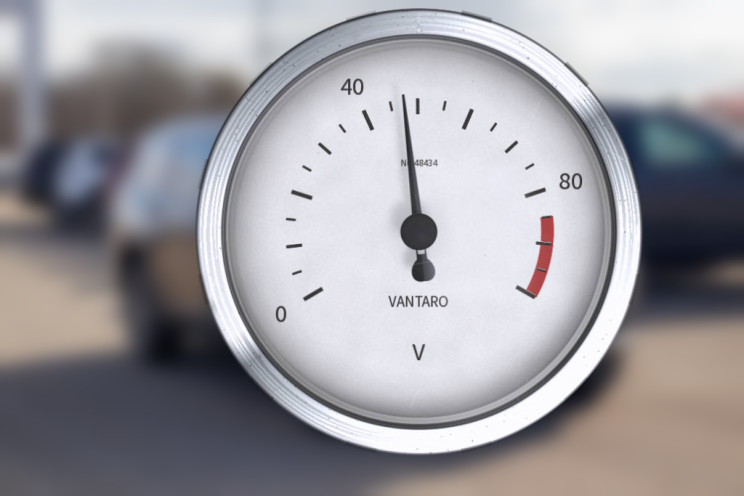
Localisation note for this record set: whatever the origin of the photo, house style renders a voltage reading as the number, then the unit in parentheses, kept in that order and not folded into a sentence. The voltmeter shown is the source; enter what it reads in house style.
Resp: 47.5 (V)
